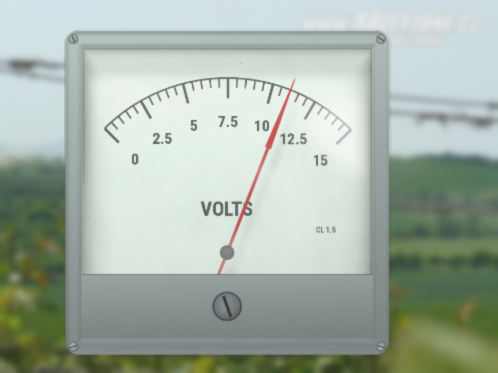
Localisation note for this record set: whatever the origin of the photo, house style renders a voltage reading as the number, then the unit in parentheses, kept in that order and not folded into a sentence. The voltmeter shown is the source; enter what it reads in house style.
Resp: 11 (V)
